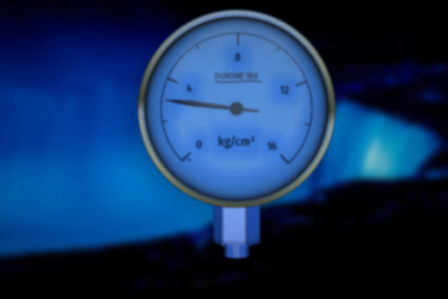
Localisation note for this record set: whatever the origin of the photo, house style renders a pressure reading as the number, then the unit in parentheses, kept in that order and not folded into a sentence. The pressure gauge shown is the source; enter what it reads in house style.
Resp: 3 (kg/cm²)
